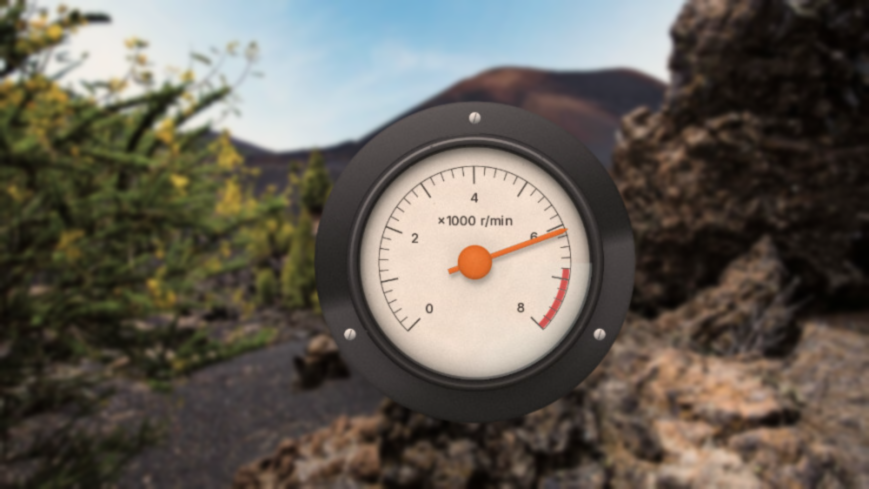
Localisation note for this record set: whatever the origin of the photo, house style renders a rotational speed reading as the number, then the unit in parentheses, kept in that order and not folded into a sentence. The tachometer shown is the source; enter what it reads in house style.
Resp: 6100 (rpm)
